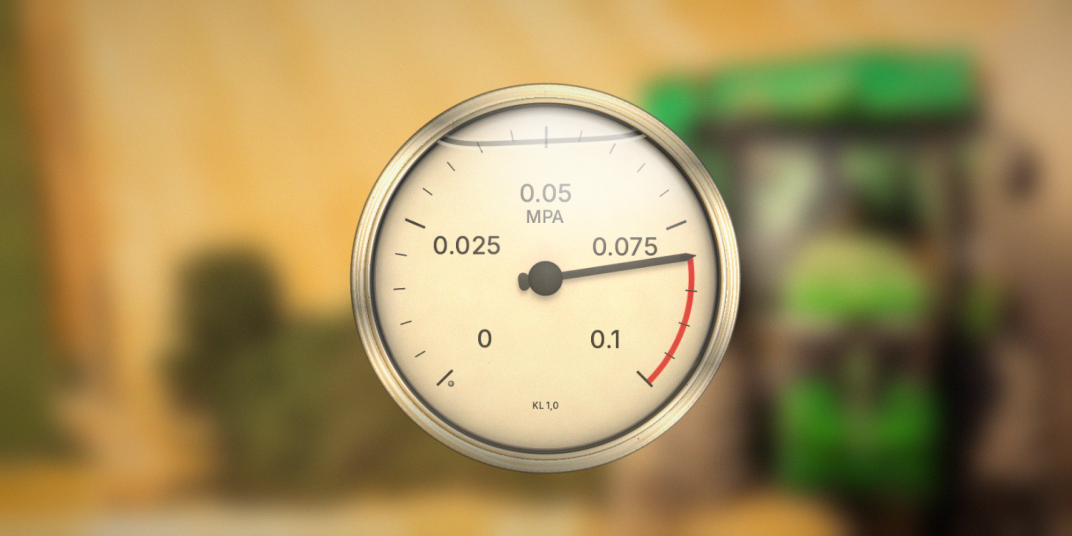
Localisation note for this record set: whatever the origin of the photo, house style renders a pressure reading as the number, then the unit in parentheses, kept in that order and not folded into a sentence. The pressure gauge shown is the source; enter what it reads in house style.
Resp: 0.08 (MPa)
